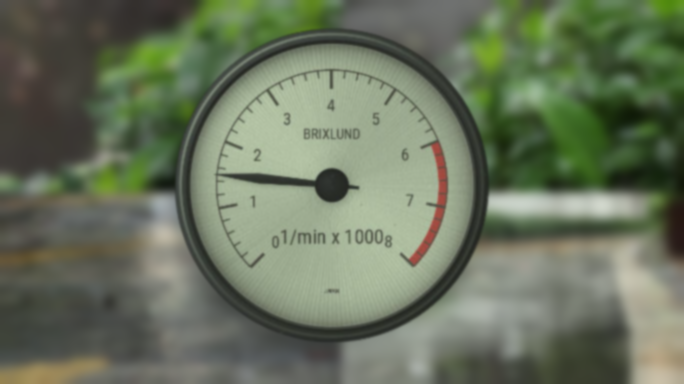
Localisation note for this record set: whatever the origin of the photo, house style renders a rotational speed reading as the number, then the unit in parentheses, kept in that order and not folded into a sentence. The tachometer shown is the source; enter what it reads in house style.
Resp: 1500 (rpm)
